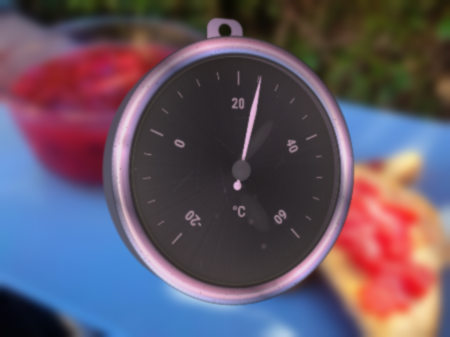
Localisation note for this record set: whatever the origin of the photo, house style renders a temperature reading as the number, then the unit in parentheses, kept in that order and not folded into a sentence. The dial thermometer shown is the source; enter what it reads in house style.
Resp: 24 (°C)
